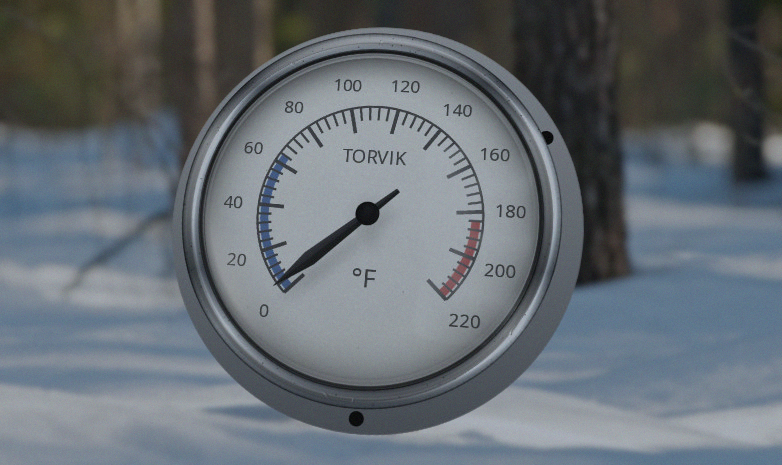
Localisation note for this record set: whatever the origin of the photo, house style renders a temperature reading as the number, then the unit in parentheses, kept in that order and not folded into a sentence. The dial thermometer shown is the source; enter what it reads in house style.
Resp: 4 (°F)
